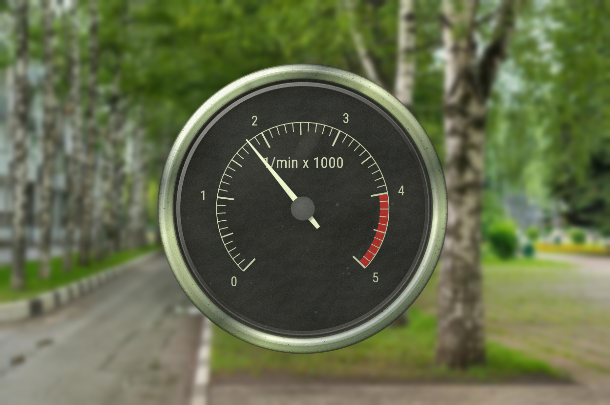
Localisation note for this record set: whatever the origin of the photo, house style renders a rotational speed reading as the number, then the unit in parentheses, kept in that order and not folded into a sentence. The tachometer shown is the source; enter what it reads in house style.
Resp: 1800 (rpm)
